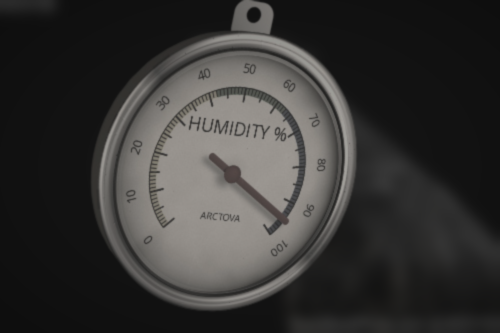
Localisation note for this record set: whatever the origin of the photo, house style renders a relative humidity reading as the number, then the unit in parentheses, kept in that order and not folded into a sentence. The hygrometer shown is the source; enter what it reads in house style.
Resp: 95 (%)
